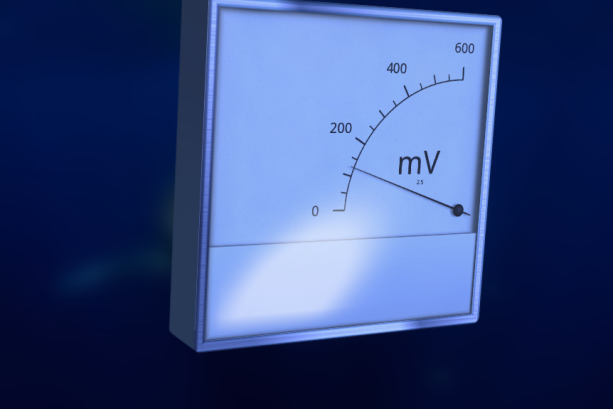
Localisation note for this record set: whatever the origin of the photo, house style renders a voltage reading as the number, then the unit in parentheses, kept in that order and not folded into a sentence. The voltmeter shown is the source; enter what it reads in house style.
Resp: 125 (mV)
